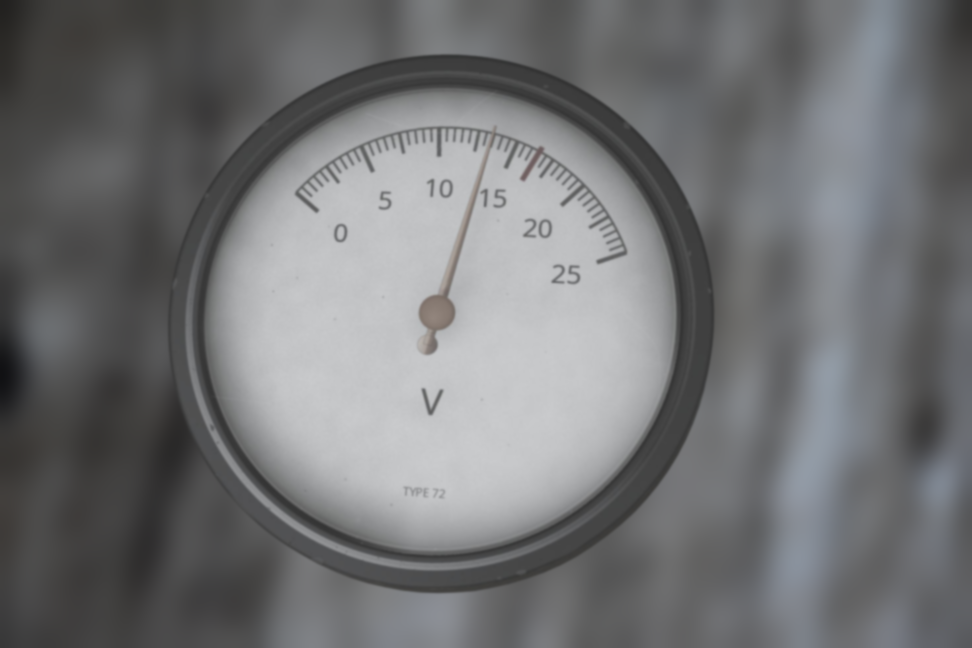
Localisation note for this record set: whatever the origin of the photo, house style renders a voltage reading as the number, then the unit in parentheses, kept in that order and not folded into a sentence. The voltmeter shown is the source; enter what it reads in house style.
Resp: 13.5 (V)
